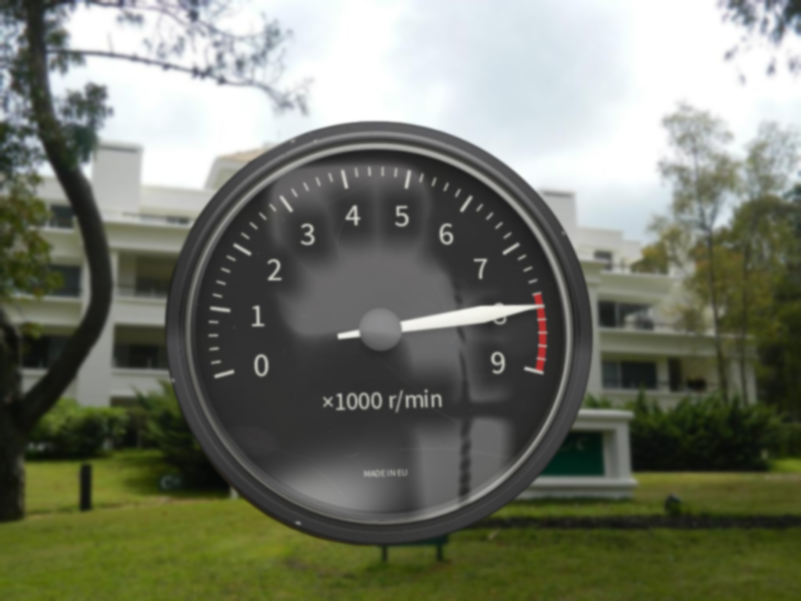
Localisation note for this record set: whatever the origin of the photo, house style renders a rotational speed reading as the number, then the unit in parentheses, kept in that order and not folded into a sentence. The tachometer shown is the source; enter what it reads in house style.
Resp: 8000 (rpm)
